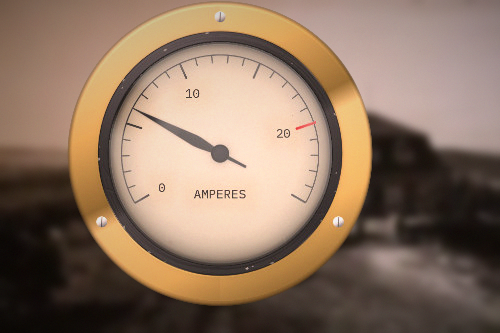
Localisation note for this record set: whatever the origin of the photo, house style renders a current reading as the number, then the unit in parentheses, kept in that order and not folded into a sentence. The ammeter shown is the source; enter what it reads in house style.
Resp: 6 (A)
